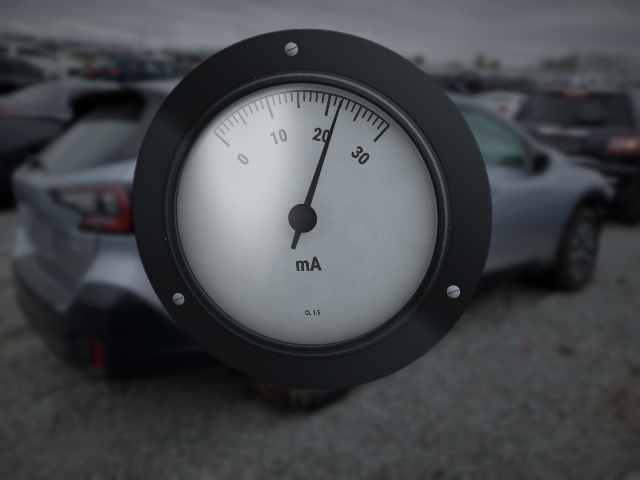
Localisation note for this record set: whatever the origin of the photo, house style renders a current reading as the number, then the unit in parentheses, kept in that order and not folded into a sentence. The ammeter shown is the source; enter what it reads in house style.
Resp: 22 (mA)
